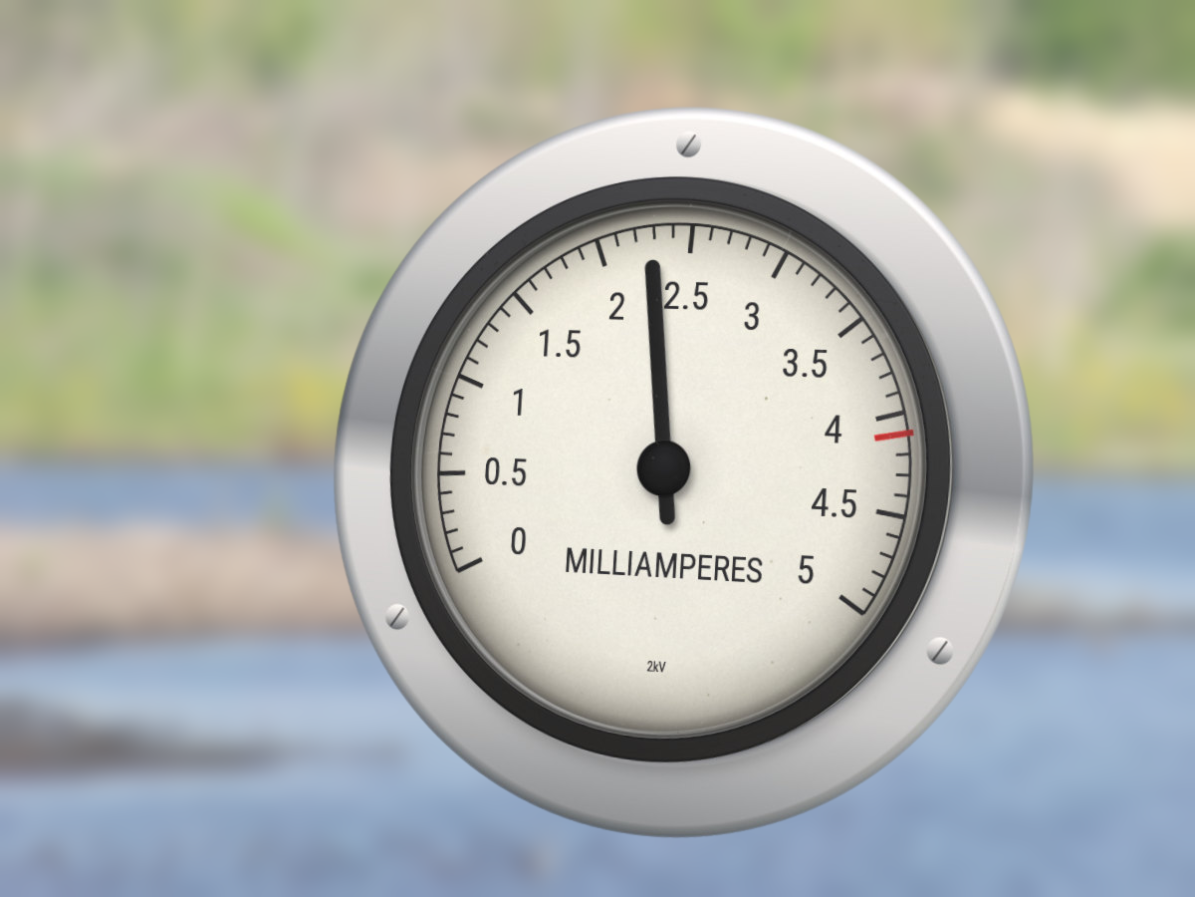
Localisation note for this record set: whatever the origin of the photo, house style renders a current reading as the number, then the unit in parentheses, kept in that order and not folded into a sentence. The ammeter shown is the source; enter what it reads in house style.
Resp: 2.3 (mA)
